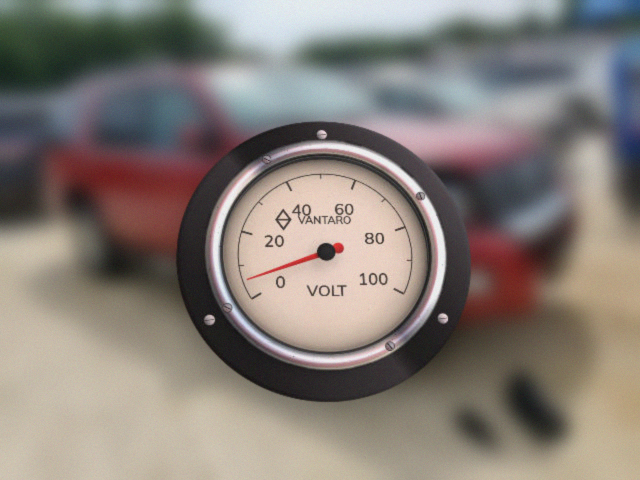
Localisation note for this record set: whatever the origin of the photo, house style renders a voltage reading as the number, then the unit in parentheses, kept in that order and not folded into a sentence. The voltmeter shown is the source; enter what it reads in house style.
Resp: 5 (V)
